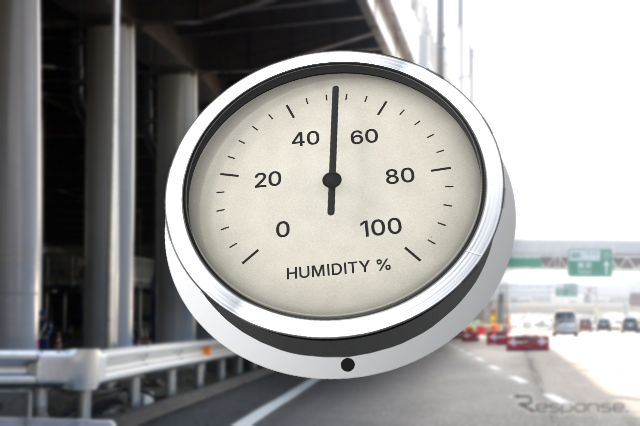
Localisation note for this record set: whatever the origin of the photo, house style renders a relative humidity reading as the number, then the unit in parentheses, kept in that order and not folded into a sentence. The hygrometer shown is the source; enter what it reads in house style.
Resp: 50 (%)
